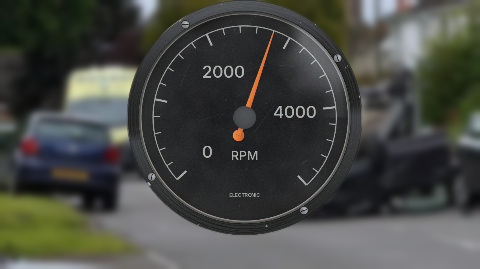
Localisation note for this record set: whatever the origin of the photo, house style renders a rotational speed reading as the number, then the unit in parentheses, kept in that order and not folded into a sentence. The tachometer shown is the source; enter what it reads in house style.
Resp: 2800 (rpm)
